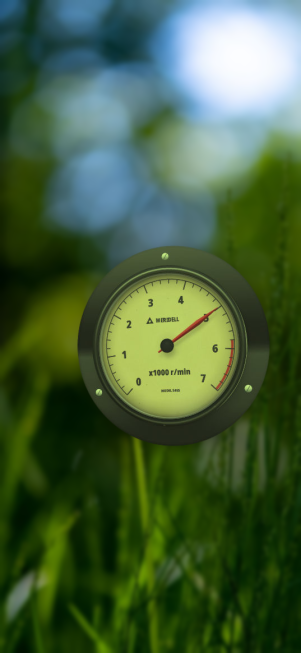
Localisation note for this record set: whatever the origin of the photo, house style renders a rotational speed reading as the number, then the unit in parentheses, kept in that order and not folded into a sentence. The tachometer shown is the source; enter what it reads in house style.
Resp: 5000 (rpm)
